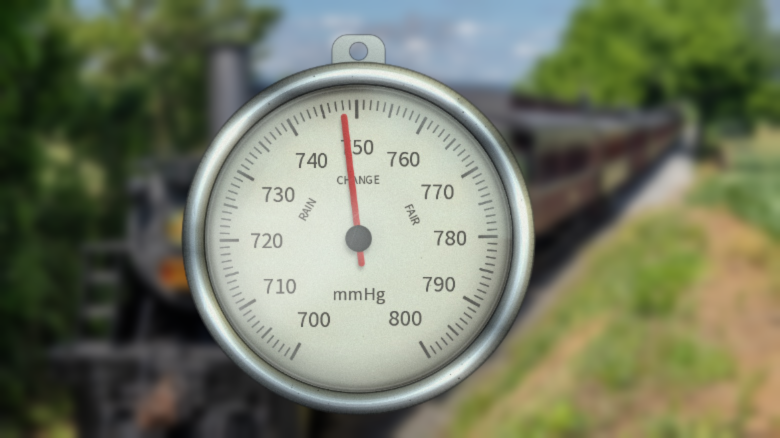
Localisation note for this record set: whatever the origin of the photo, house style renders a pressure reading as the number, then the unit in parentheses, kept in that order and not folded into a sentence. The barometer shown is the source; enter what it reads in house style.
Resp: 748 (mmHg)
